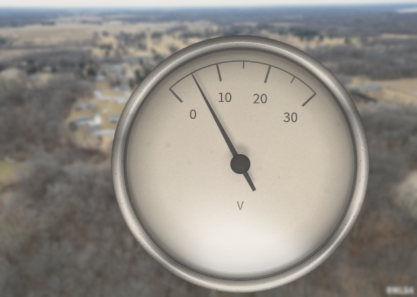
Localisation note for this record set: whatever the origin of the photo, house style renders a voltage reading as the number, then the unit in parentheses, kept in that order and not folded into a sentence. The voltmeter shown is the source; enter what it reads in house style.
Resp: 5 (V)
